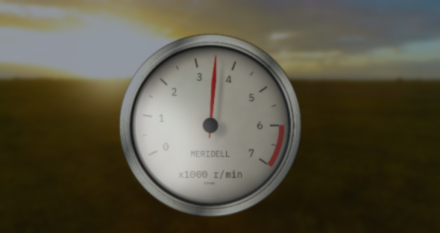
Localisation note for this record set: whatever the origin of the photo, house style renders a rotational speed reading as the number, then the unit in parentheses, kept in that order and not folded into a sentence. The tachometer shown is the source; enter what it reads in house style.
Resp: 3500 (rpm)
